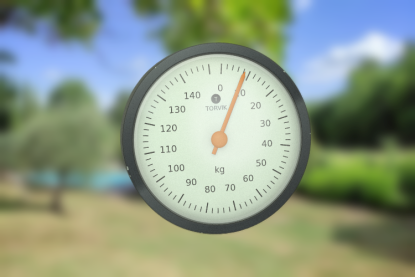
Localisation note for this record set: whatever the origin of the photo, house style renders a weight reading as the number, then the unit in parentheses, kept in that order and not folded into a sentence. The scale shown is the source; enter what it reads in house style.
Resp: 8 (kg)
